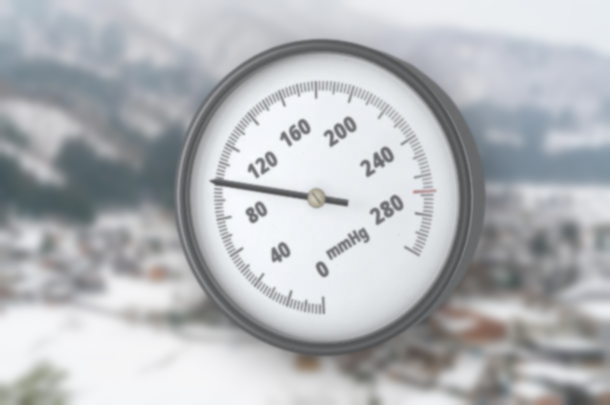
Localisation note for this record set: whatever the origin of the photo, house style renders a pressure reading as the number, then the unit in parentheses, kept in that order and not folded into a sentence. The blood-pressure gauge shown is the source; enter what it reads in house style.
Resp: 100 (mmHg)
